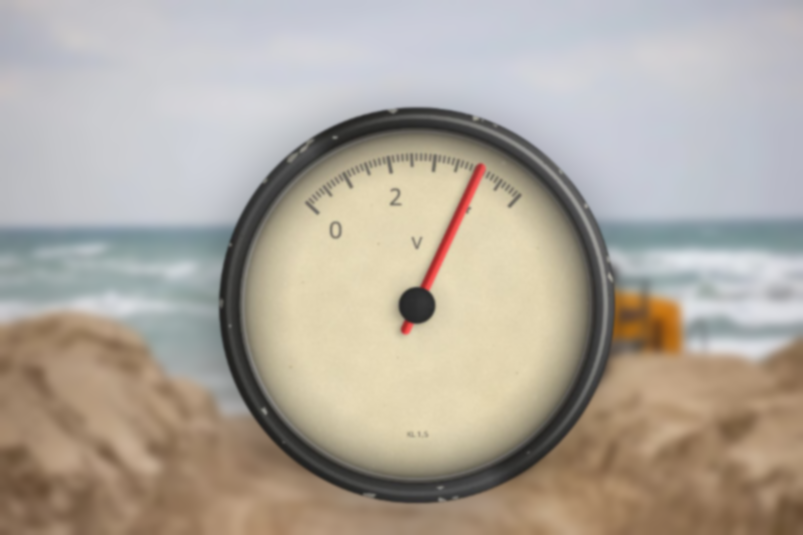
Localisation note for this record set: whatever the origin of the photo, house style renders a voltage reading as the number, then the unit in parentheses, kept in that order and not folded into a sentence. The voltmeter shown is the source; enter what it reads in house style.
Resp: 4 (V)
